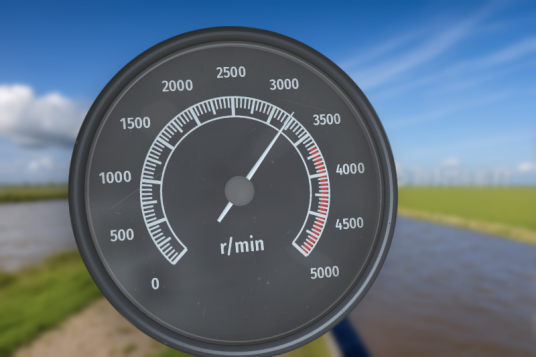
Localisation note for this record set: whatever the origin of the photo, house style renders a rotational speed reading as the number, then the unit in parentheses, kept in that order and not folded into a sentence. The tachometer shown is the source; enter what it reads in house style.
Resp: 3200 (rpm)
